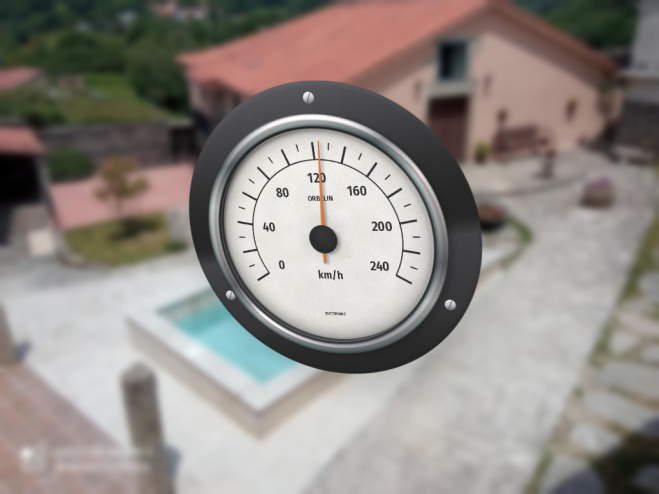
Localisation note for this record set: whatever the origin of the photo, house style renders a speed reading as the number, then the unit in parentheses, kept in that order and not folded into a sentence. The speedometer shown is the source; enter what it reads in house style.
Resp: 125 (km/h)
